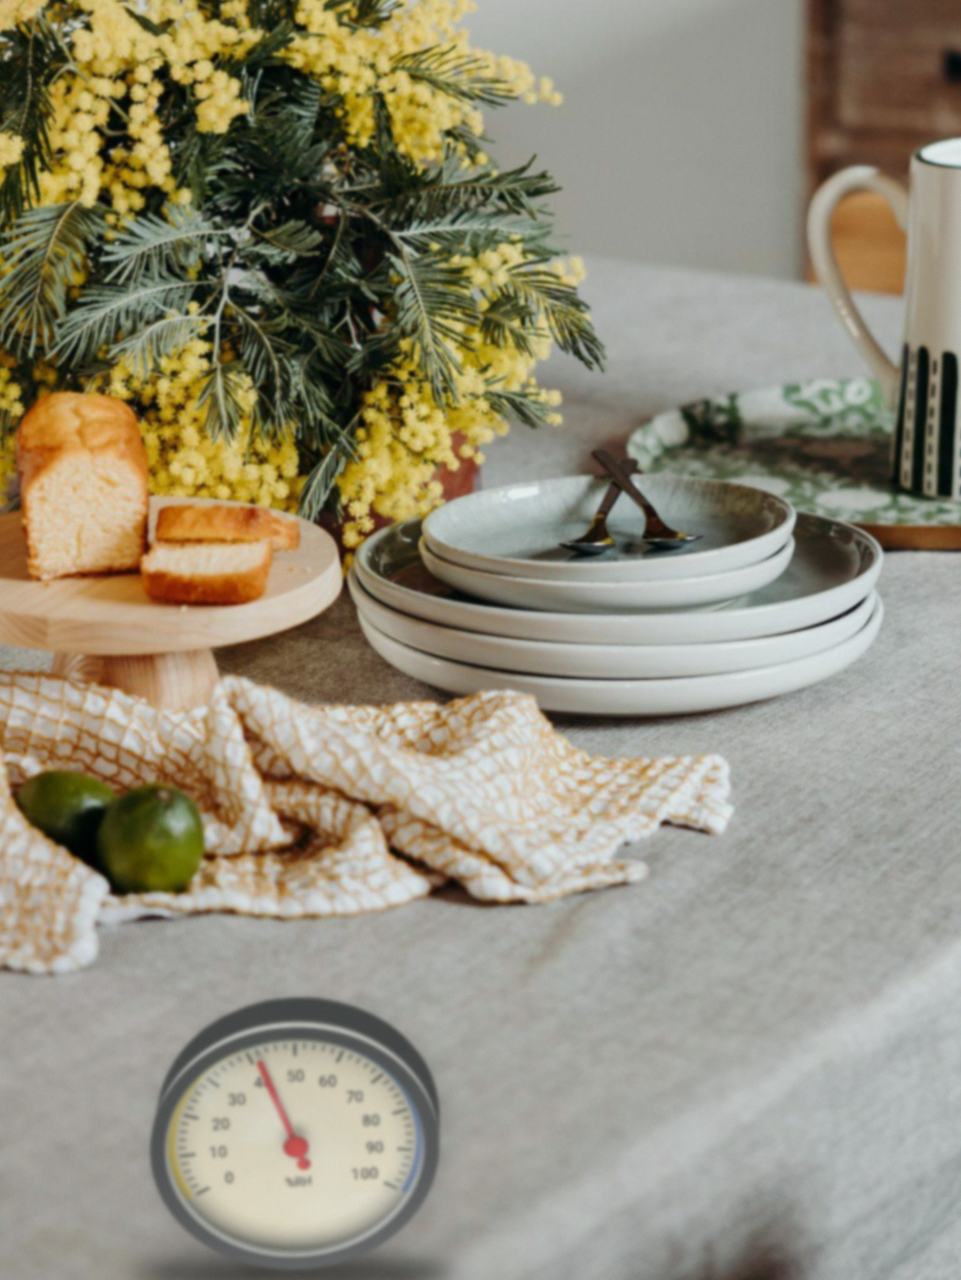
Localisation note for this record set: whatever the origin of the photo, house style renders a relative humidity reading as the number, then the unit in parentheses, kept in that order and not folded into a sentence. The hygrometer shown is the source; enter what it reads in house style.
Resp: 42 (%)
